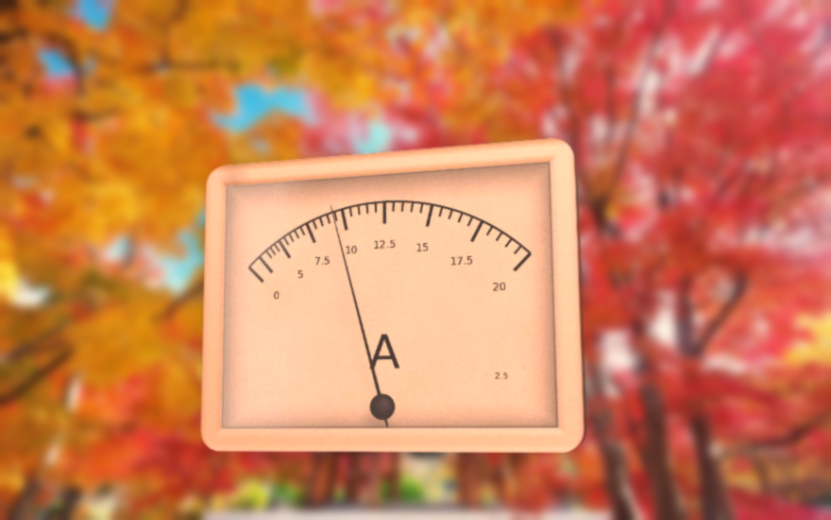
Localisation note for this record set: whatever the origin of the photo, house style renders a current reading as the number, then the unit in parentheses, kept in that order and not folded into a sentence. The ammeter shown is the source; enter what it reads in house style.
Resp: 9.5 (A)
